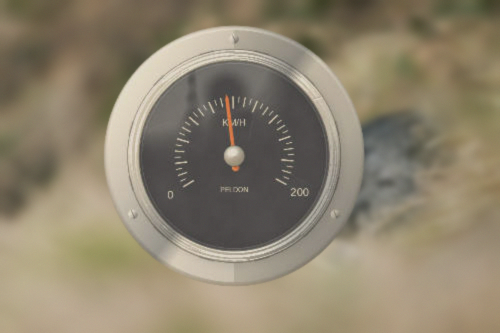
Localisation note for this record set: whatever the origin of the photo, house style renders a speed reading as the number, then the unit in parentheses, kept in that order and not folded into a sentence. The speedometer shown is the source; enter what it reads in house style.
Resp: 95 (km/h)
